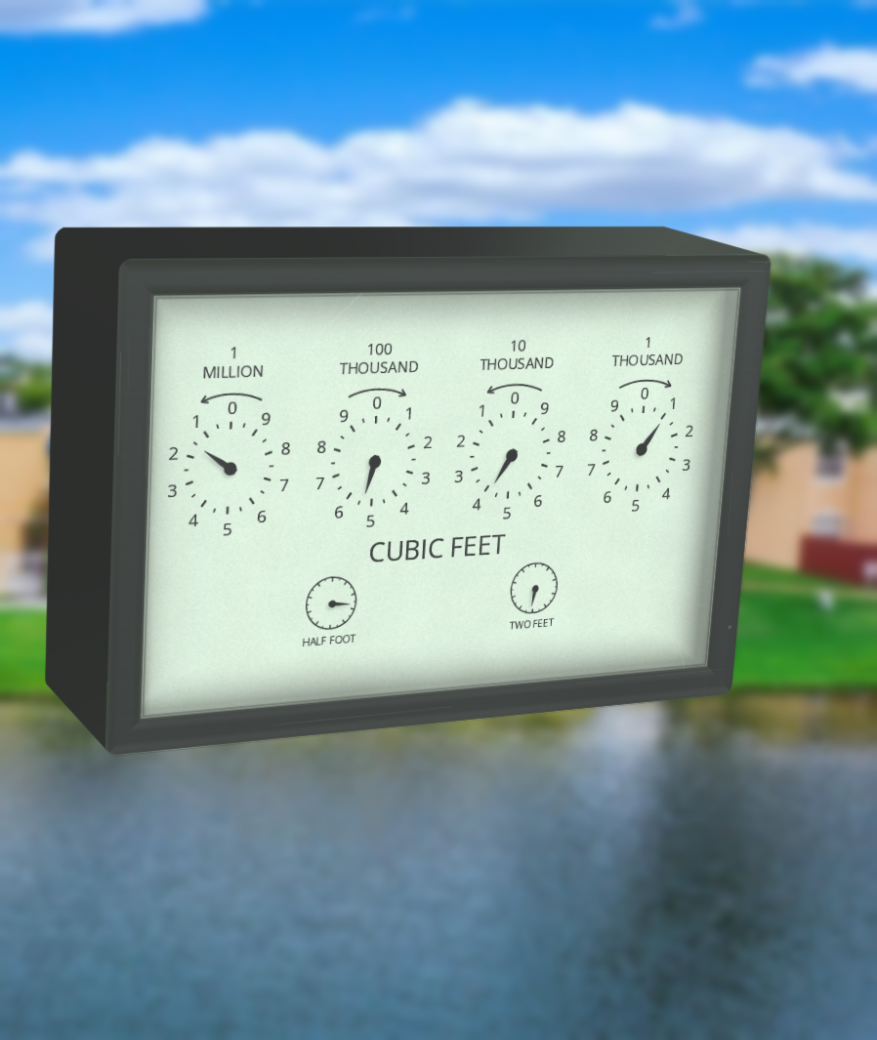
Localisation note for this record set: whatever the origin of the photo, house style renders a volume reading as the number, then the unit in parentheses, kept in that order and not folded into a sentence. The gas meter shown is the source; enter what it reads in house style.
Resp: 154100 (ft³)
